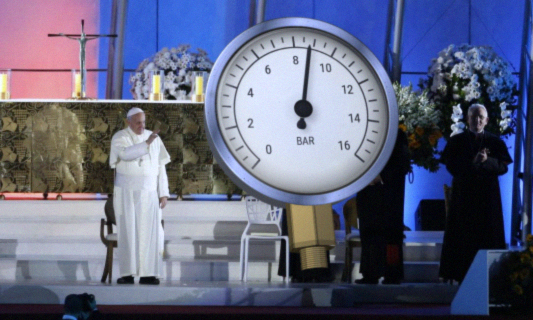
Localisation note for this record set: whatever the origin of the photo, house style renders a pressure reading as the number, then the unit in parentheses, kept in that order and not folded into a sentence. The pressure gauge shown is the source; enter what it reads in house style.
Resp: 8.75 (bar)
